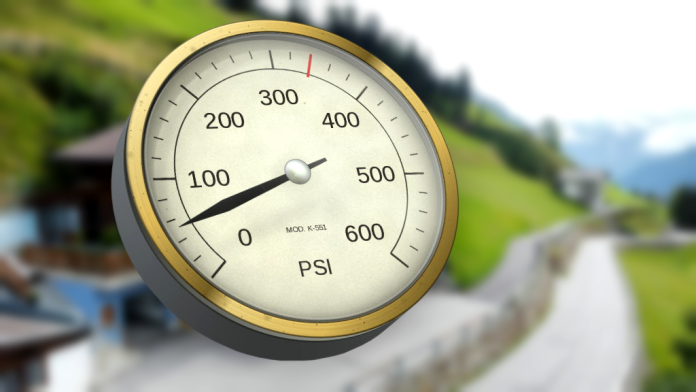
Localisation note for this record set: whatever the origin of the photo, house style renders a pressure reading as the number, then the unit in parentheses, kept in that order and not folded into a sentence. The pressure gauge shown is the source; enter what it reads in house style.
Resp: 50 (psi)
